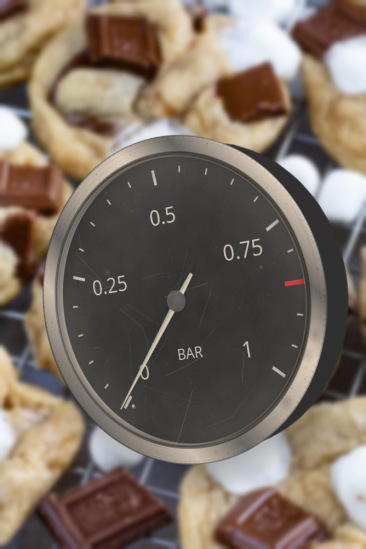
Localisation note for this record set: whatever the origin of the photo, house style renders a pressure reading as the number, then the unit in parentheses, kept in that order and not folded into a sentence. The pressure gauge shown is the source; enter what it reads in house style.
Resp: 0 (bar)
